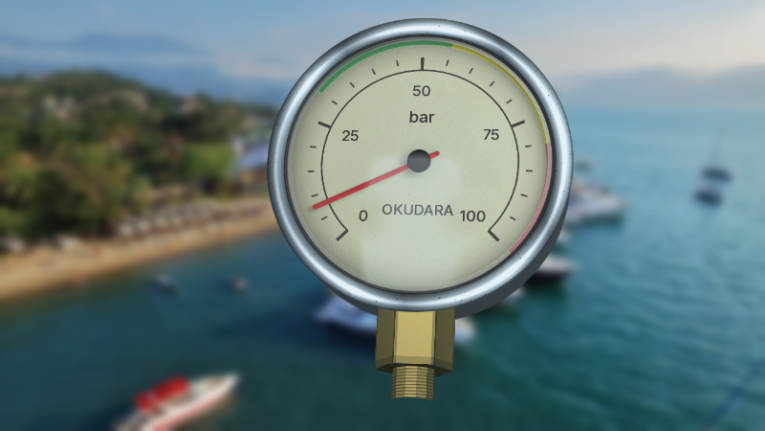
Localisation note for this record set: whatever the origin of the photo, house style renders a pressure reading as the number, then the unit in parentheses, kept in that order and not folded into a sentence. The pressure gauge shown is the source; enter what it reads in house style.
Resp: 7.5 (bar)
